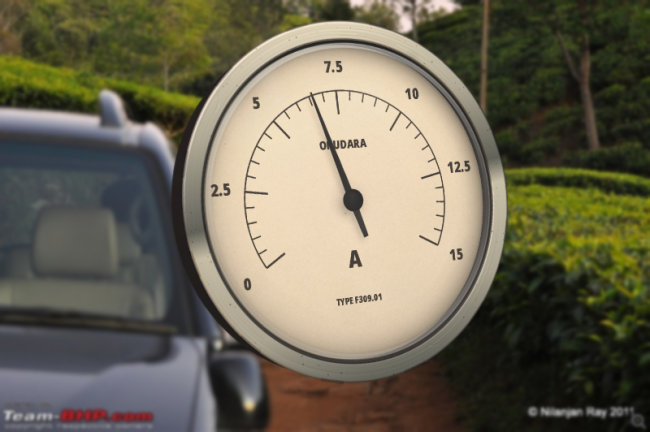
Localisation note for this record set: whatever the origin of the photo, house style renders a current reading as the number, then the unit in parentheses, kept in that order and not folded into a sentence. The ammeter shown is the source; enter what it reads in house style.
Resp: 6.5 (A)
